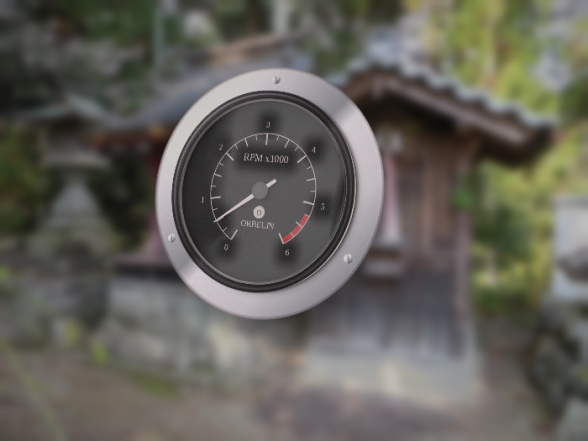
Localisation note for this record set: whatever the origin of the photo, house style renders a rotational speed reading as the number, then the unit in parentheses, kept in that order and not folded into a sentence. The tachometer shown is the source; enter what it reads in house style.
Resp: 500 (rpm)
